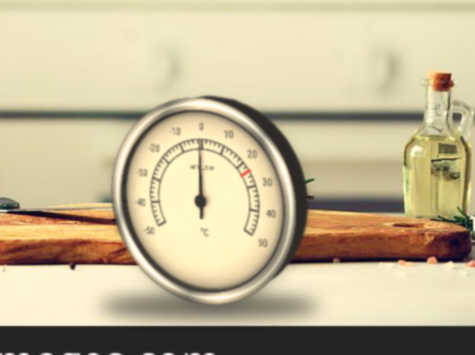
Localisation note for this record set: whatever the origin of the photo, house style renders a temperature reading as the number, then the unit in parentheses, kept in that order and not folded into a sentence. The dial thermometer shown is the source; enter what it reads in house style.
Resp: 0 (°C)
